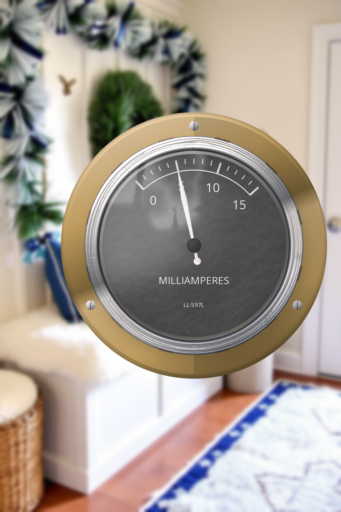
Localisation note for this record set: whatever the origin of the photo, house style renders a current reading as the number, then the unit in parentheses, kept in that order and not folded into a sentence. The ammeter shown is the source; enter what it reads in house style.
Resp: 5 (mA)
